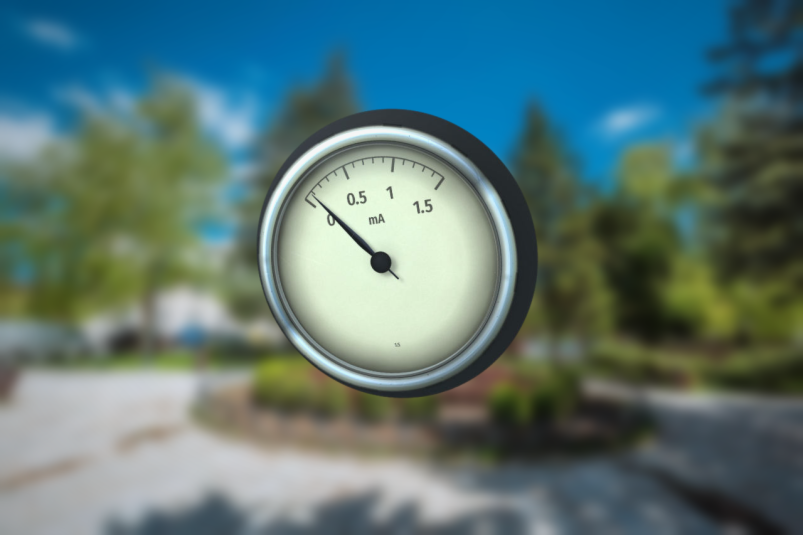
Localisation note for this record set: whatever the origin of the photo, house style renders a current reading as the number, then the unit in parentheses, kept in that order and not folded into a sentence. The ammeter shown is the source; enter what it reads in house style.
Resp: 0.1 (mA)
